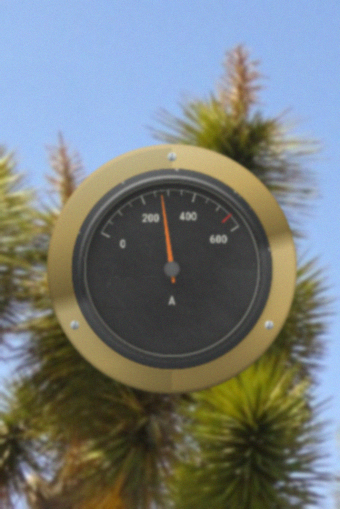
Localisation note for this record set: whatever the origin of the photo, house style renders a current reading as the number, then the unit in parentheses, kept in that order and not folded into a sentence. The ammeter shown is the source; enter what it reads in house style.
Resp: 275 (A)
